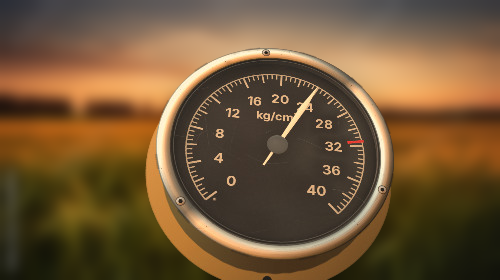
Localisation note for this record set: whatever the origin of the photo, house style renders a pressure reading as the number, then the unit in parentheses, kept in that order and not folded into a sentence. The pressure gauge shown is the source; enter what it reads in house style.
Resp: 24 (kg/cm²)
